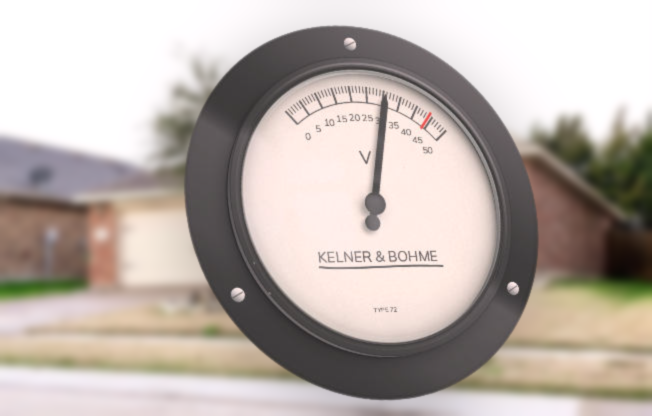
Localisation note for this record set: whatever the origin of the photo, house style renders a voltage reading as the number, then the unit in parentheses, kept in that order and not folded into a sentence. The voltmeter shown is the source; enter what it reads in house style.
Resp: 30 (V)
